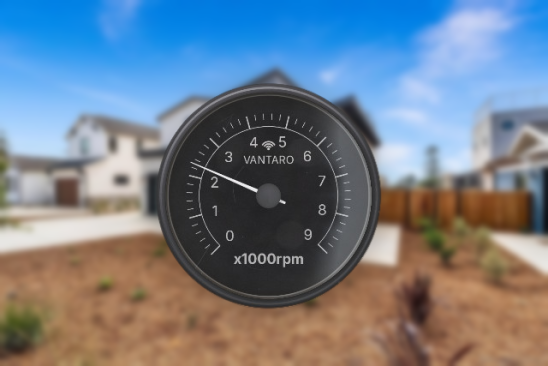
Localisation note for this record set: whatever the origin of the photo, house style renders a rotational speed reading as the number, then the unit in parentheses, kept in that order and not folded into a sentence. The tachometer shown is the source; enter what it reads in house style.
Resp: 2300 (rpm)
